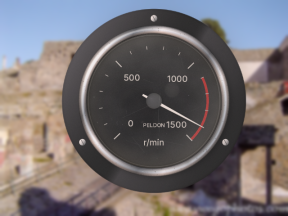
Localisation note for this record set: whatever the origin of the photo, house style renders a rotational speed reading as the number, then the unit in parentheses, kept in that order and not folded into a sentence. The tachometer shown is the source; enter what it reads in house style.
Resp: 1400 (rpm)
